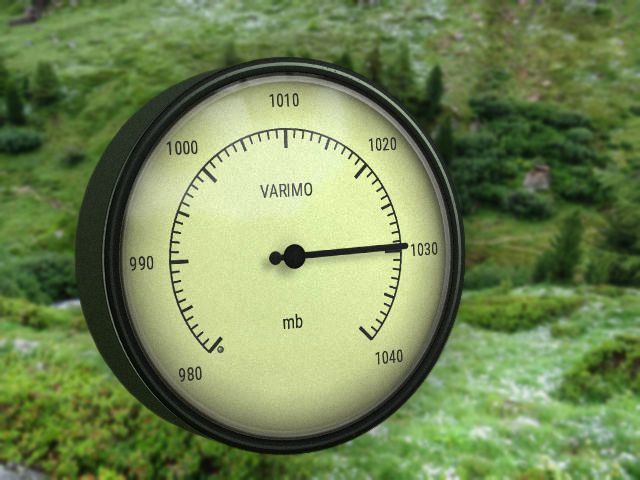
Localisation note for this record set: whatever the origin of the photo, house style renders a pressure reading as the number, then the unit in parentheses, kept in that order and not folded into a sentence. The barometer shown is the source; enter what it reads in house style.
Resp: 1029.5 (mbar)
